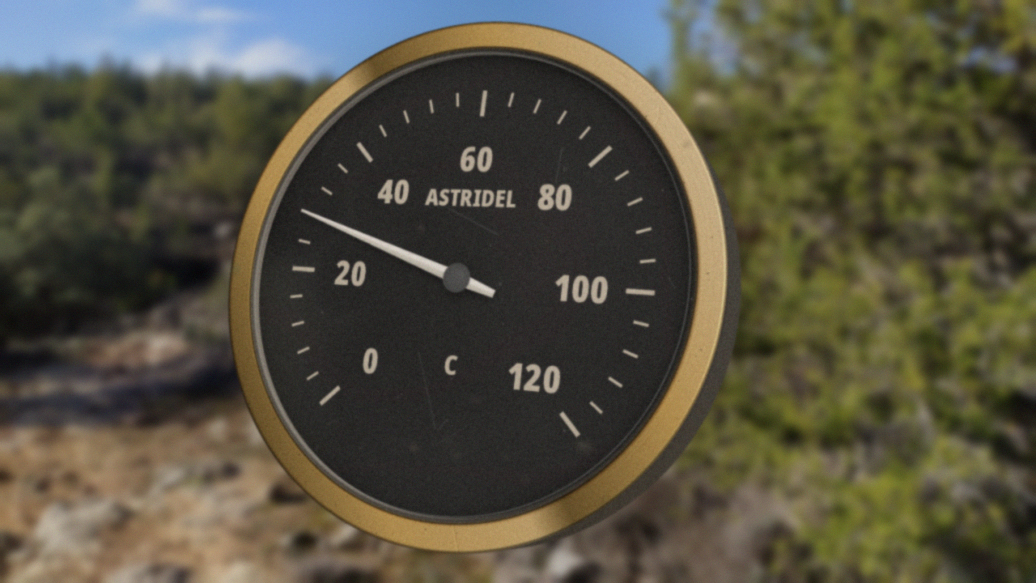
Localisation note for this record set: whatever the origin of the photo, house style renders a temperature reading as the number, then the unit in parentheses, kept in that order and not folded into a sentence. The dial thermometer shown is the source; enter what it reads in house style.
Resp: 28 (°C)
